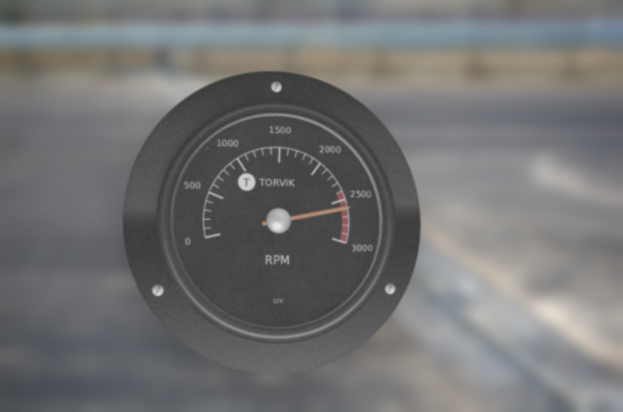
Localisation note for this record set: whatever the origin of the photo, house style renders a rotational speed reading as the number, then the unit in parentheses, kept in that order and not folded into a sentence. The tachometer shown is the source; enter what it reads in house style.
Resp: 2600 (rpm)
